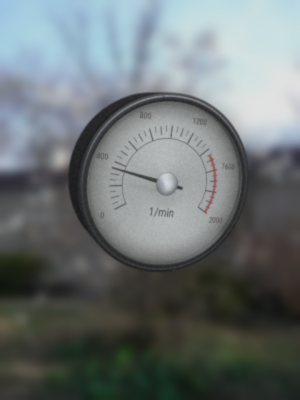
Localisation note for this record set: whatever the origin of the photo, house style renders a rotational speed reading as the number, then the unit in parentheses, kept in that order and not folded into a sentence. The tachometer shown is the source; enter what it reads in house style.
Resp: 350 (rpm)
